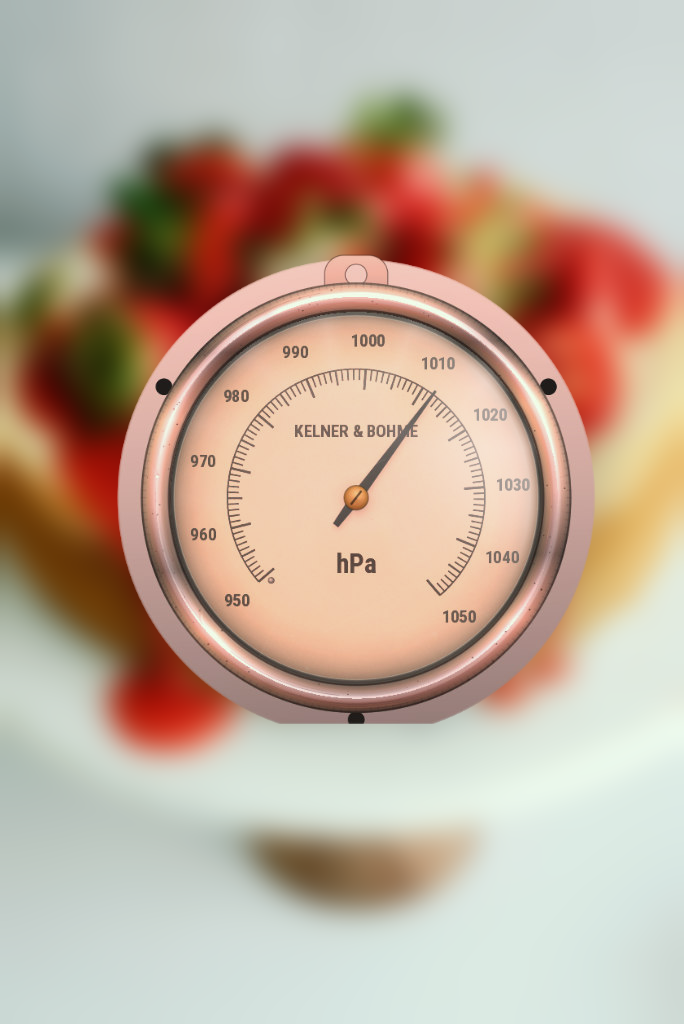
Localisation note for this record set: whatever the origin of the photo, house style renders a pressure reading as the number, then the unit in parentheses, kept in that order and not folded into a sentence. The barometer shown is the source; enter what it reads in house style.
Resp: 1012 (hPa)
